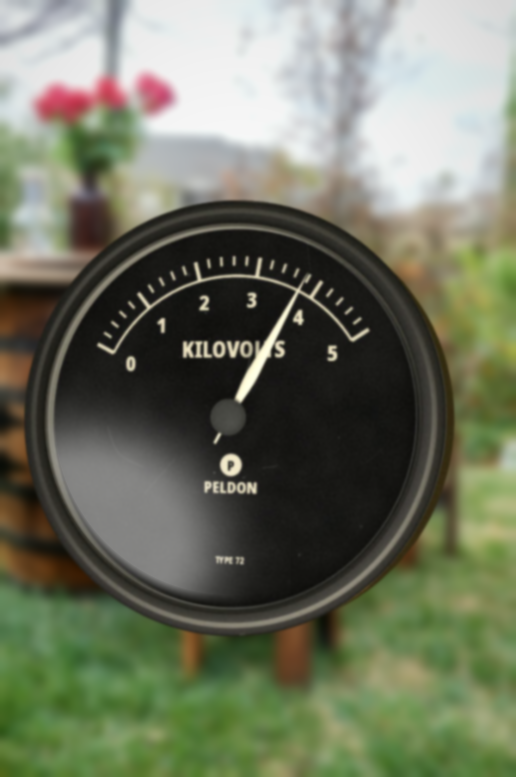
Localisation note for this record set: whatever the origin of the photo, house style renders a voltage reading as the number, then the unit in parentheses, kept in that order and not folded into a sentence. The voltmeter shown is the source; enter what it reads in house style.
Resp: 3.8 (kV)
